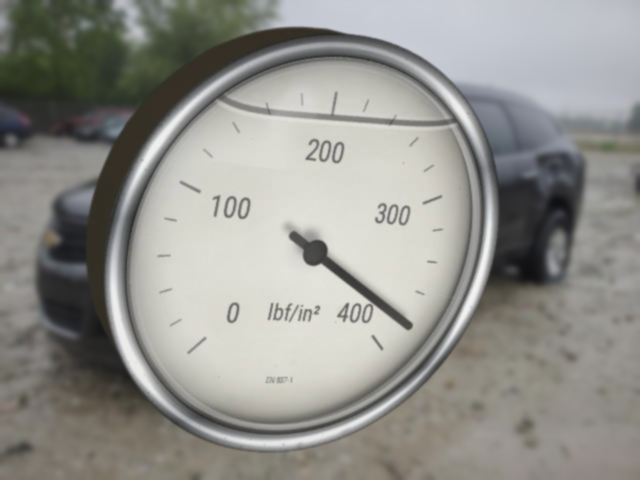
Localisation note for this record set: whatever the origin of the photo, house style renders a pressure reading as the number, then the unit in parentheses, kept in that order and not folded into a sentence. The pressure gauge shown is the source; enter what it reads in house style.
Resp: 380 (psi)
